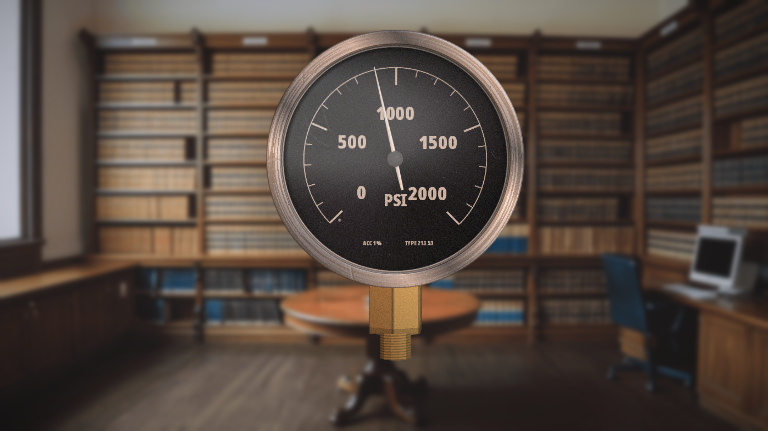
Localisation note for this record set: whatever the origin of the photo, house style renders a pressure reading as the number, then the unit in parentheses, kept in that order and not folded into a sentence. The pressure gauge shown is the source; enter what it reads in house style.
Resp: 900 (psi)
